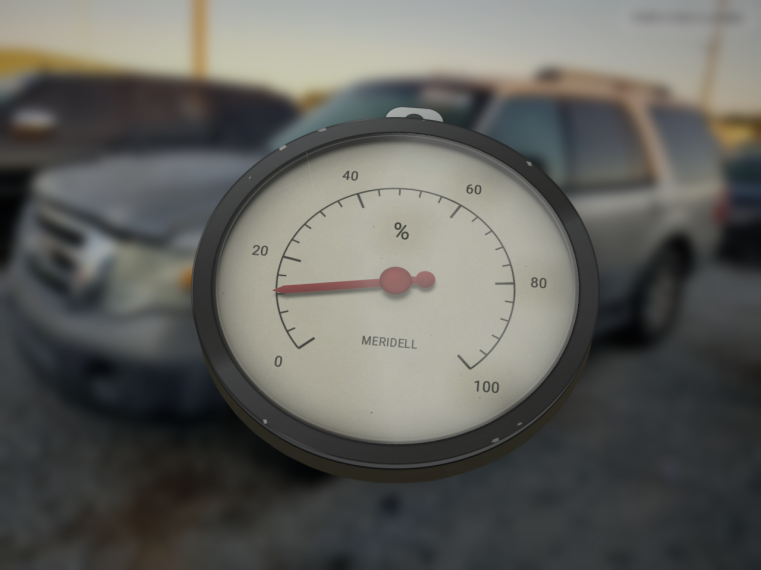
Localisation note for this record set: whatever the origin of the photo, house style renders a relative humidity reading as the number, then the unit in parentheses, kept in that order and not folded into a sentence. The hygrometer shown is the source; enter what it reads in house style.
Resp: 12 (%)
